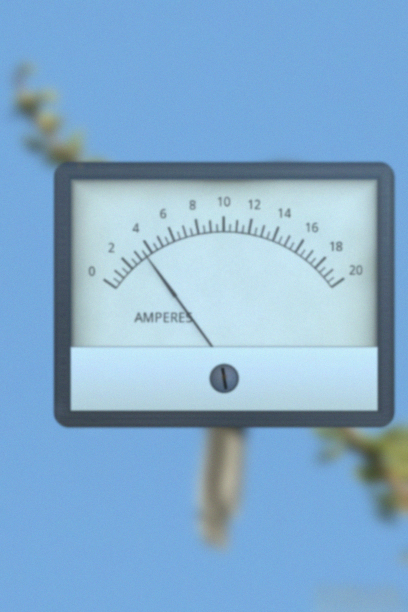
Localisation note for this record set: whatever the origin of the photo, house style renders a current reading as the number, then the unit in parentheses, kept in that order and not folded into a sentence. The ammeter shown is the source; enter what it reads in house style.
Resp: 3.5 (A)
